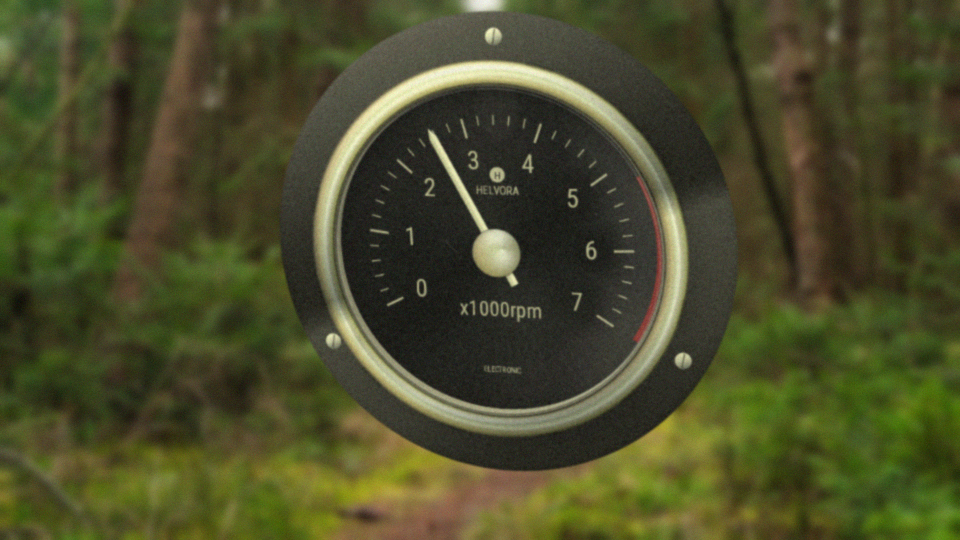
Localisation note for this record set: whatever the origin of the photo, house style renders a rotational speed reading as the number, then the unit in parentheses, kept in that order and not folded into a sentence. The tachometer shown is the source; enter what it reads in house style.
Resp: 2600 (rpm)
